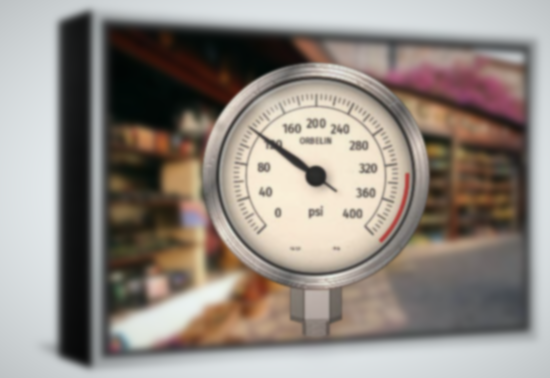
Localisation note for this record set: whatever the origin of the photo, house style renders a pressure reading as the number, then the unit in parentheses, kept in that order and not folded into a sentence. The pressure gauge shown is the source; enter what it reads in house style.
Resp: 120 (psi)
